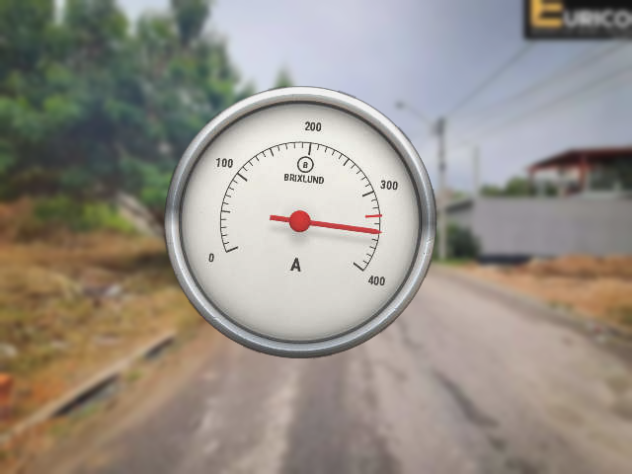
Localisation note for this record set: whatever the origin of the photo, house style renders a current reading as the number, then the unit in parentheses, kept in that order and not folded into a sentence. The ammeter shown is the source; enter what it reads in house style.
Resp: 350 (A)
